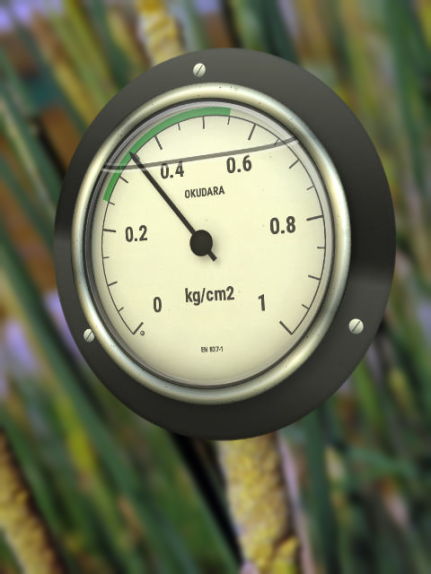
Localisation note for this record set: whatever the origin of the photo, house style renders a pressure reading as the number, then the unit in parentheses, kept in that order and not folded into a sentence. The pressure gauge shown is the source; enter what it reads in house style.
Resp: 0.35 (kg/cm²)
